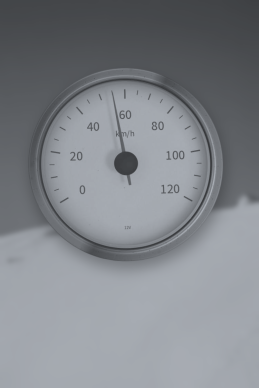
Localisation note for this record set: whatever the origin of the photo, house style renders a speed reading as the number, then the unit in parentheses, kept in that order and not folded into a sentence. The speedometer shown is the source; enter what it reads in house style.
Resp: 55 (km/h)
